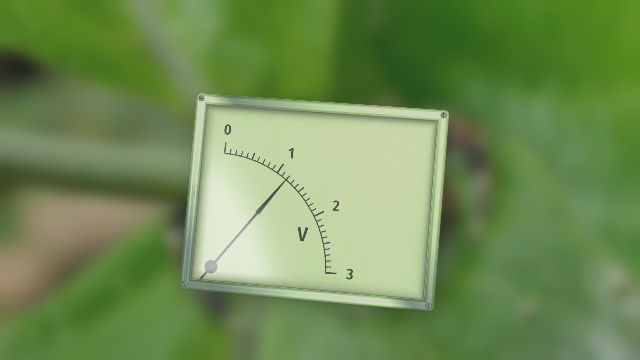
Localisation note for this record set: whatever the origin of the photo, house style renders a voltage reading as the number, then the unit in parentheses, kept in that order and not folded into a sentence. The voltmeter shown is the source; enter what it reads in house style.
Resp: 1.2 (V)
